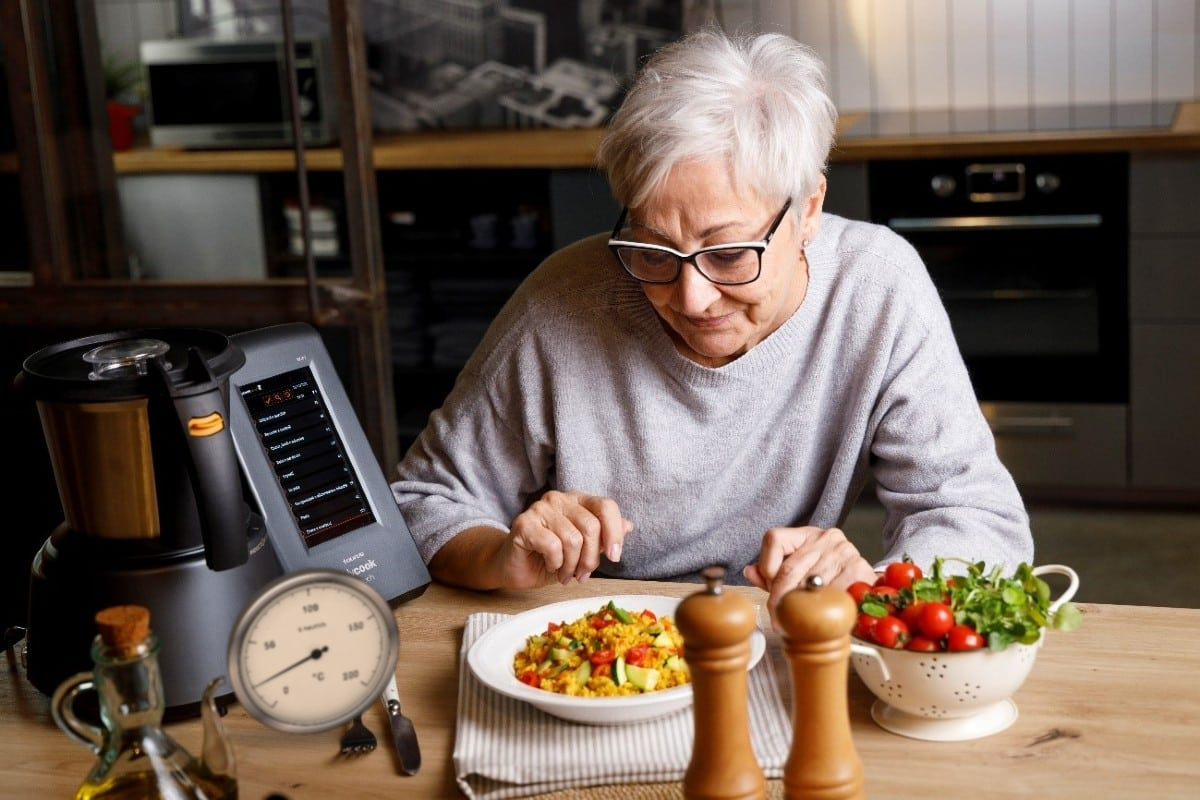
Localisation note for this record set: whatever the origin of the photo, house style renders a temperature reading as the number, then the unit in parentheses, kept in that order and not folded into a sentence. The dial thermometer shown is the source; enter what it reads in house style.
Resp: 20 (°C)
